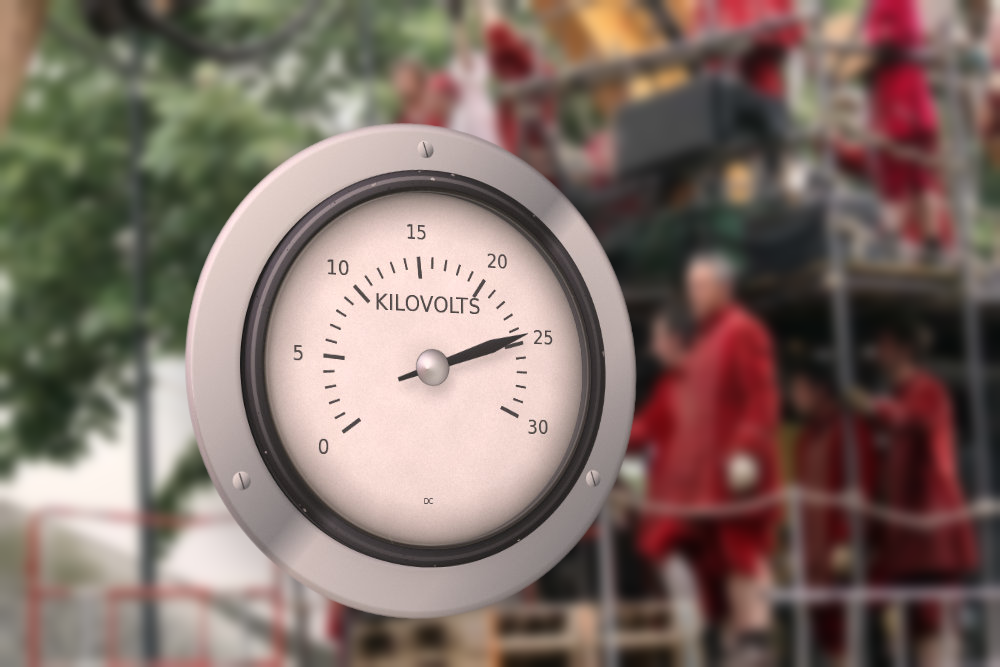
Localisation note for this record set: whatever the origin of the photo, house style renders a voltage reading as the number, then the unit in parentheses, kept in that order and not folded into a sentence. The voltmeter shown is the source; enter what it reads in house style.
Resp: 24.5 (kV)
